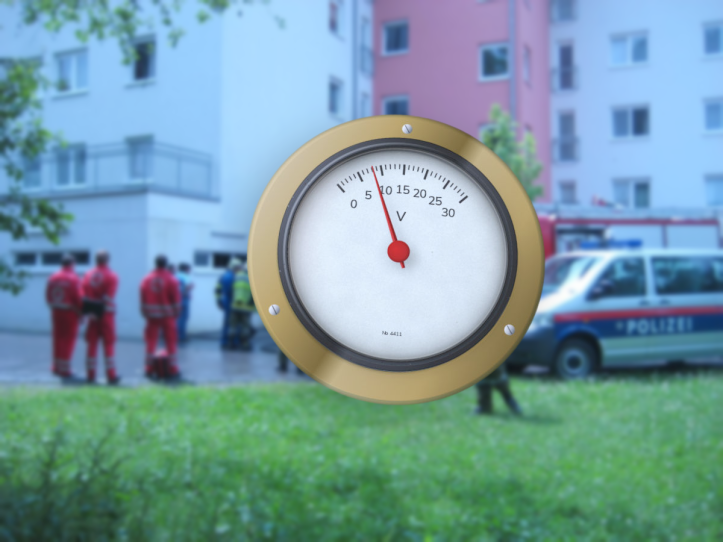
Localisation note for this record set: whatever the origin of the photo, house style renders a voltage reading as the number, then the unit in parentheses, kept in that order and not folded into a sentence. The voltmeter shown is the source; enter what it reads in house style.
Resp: 8 (V)
